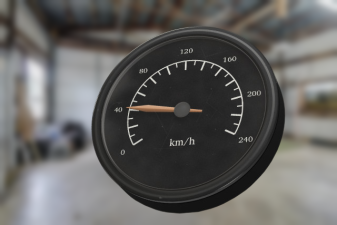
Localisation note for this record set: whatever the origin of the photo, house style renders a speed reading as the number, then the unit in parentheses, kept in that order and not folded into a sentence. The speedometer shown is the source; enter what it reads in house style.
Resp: 40 (km/h)
